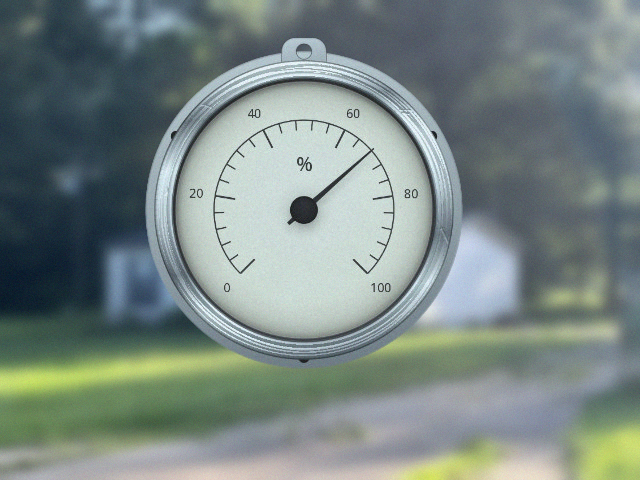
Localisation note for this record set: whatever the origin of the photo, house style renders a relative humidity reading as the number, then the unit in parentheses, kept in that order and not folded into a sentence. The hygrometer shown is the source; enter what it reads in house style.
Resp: 68 (%)
